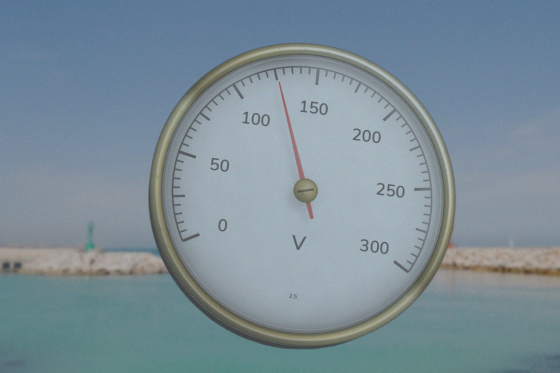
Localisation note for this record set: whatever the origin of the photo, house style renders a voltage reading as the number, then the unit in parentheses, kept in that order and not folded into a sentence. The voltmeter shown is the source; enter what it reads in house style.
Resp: 125 (V)
